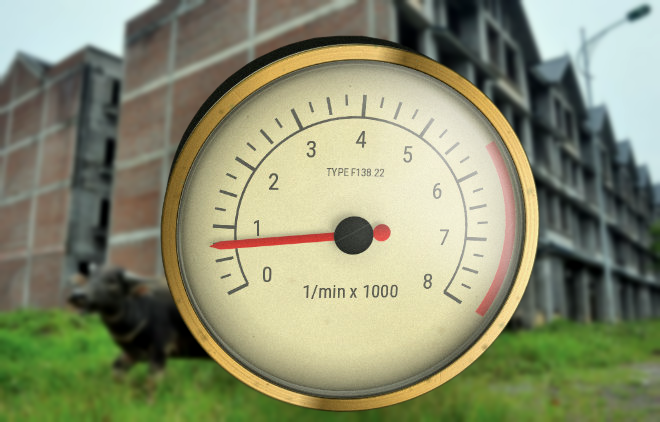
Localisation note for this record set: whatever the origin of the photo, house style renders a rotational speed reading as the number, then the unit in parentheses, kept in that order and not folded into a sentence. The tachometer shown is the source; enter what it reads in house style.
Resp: 750 (rpm)
